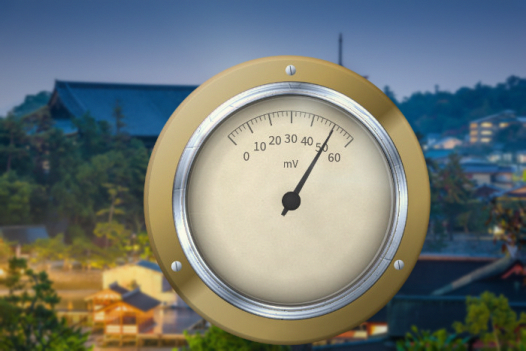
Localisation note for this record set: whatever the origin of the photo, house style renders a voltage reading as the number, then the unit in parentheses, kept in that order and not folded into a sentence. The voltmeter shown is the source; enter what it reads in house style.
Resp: 50 (mV)
